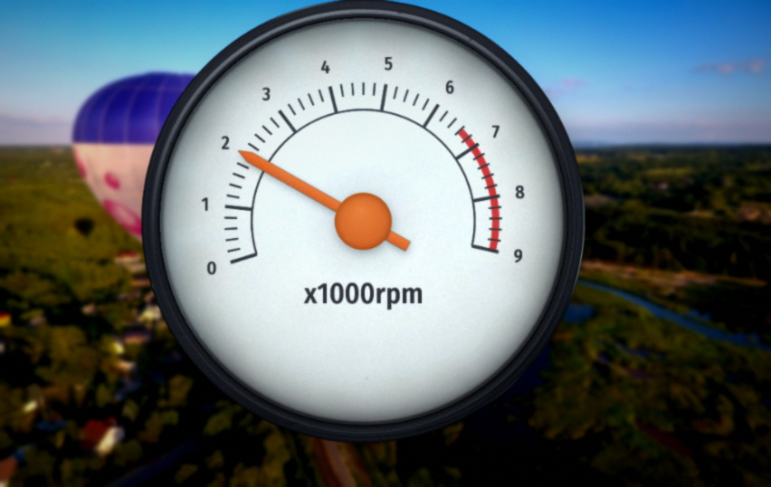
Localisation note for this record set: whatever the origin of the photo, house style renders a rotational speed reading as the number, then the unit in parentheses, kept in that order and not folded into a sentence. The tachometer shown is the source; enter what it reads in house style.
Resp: 2000 (rpm)
